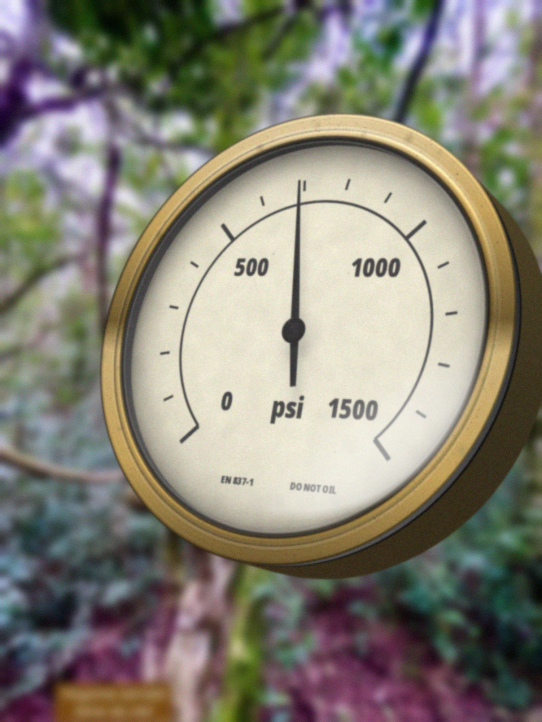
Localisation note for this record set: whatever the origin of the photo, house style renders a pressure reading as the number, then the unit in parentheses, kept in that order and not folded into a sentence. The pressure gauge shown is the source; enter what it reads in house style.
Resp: 700 (psi)
